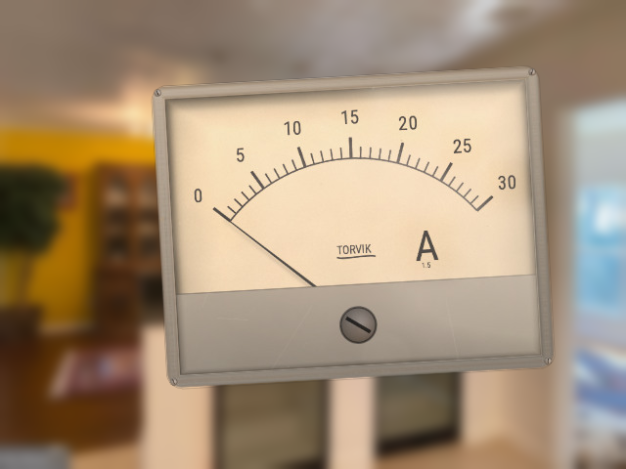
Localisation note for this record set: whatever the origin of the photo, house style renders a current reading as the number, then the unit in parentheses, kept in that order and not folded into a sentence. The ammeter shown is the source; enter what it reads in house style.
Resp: 0 (A)
